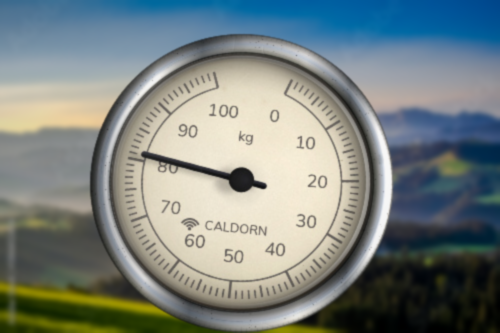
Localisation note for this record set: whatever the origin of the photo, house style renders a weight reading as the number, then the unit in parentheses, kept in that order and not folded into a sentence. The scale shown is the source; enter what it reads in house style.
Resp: 81 (kg)
